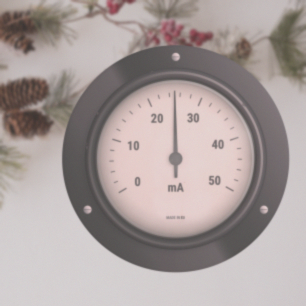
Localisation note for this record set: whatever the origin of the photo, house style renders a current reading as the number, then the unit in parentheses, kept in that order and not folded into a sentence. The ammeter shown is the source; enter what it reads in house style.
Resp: 25 (mA)
